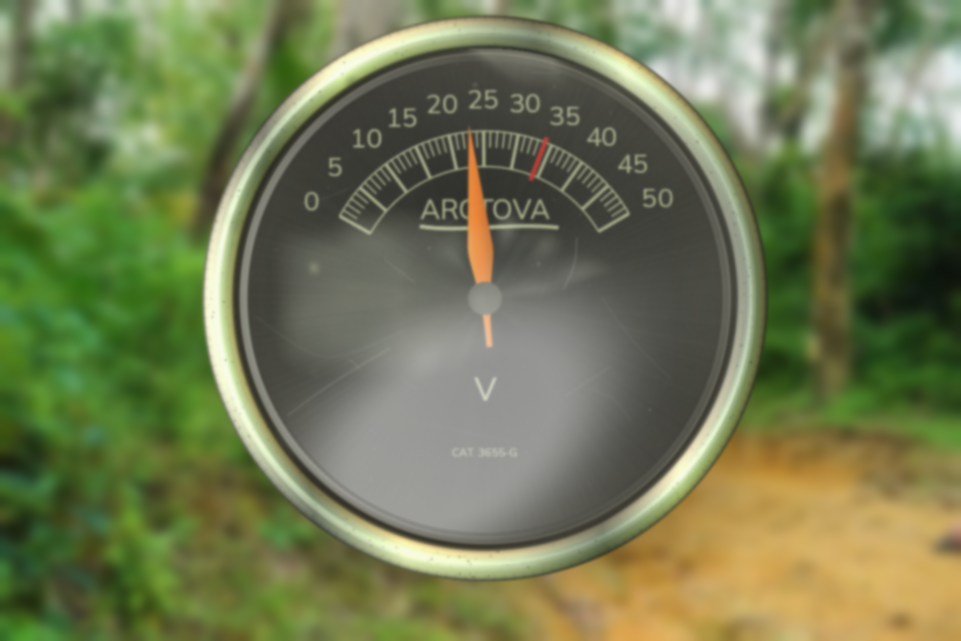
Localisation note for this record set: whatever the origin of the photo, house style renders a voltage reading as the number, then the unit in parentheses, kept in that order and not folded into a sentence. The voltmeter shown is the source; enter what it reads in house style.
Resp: 23 (V)
